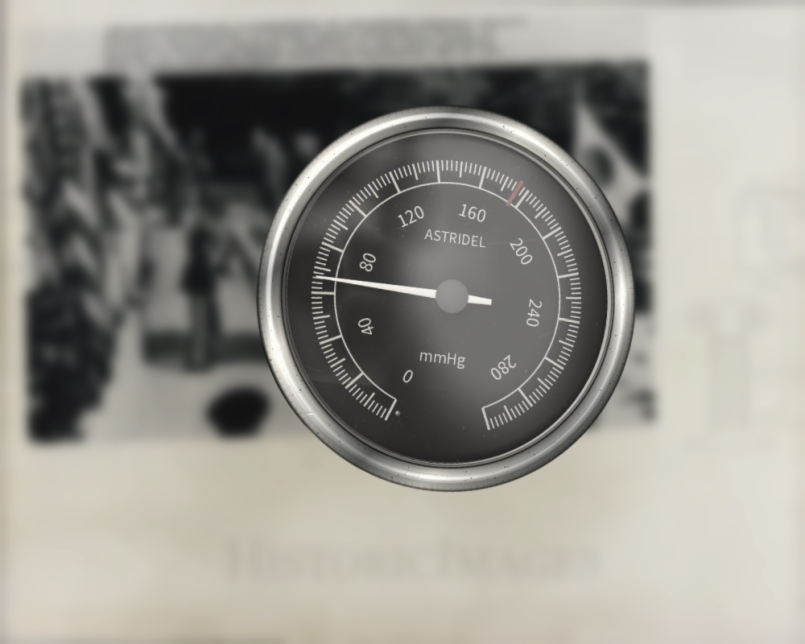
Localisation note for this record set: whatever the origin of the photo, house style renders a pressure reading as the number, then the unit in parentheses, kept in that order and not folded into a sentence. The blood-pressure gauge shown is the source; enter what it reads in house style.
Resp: 66 (mmHg)
